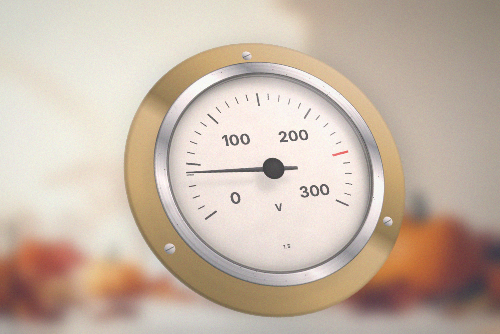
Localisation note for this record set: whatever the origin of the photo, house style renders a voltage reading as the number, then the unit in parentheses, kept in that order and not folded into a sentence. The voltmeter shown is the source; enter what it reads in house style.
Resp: 40 (V)
